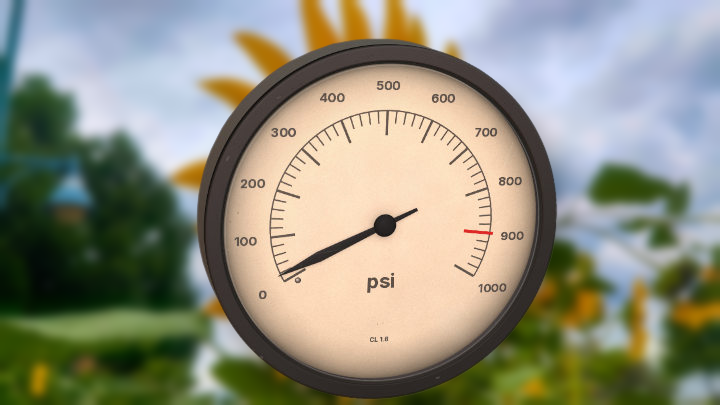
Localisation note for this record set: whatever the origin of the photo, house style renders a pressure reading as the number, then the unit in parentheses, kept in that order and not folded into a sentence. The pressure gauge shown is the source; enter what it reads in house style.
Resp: 20 (psi)
